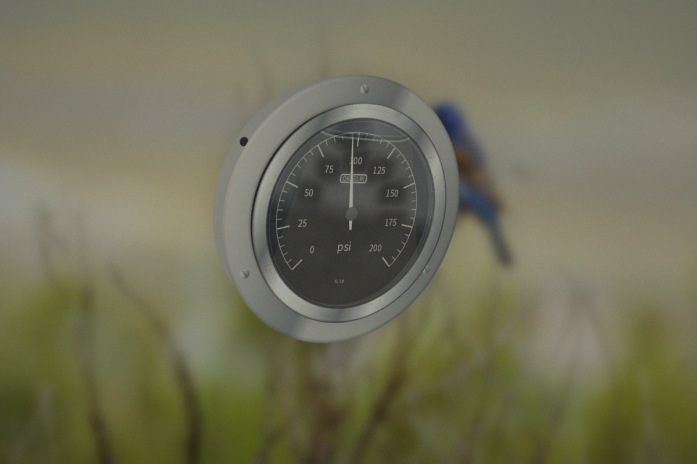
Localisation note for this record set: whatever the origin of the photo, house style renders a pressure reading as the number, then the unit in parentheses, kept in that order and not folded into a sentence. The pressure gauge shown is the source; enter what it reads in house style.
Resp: 95 (psi)
